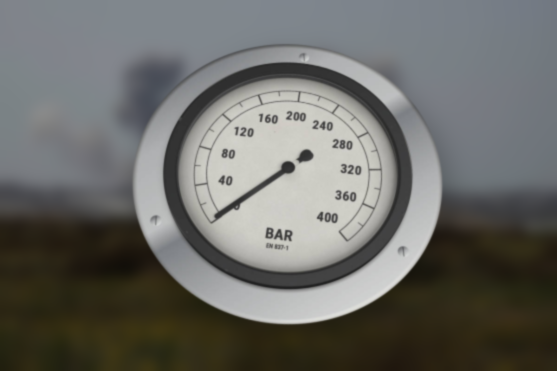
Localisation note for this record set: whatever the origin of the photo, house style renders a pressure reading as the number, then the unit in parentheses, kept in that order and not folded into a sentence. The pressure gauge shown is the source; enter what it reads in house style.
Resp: 0 (bar)
